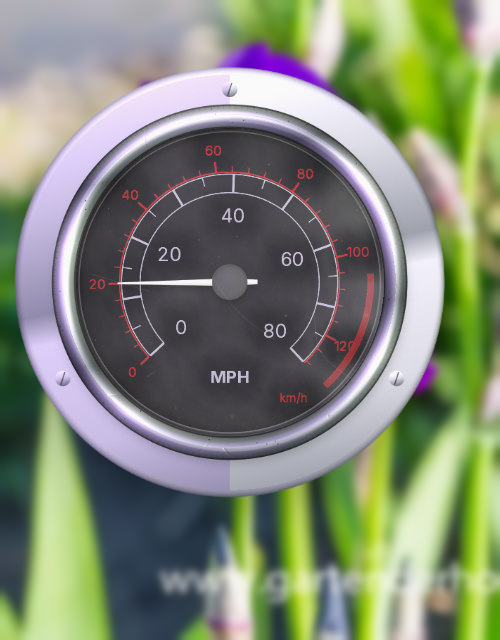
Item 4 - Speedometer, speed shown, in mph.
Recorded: 12.5 mph
